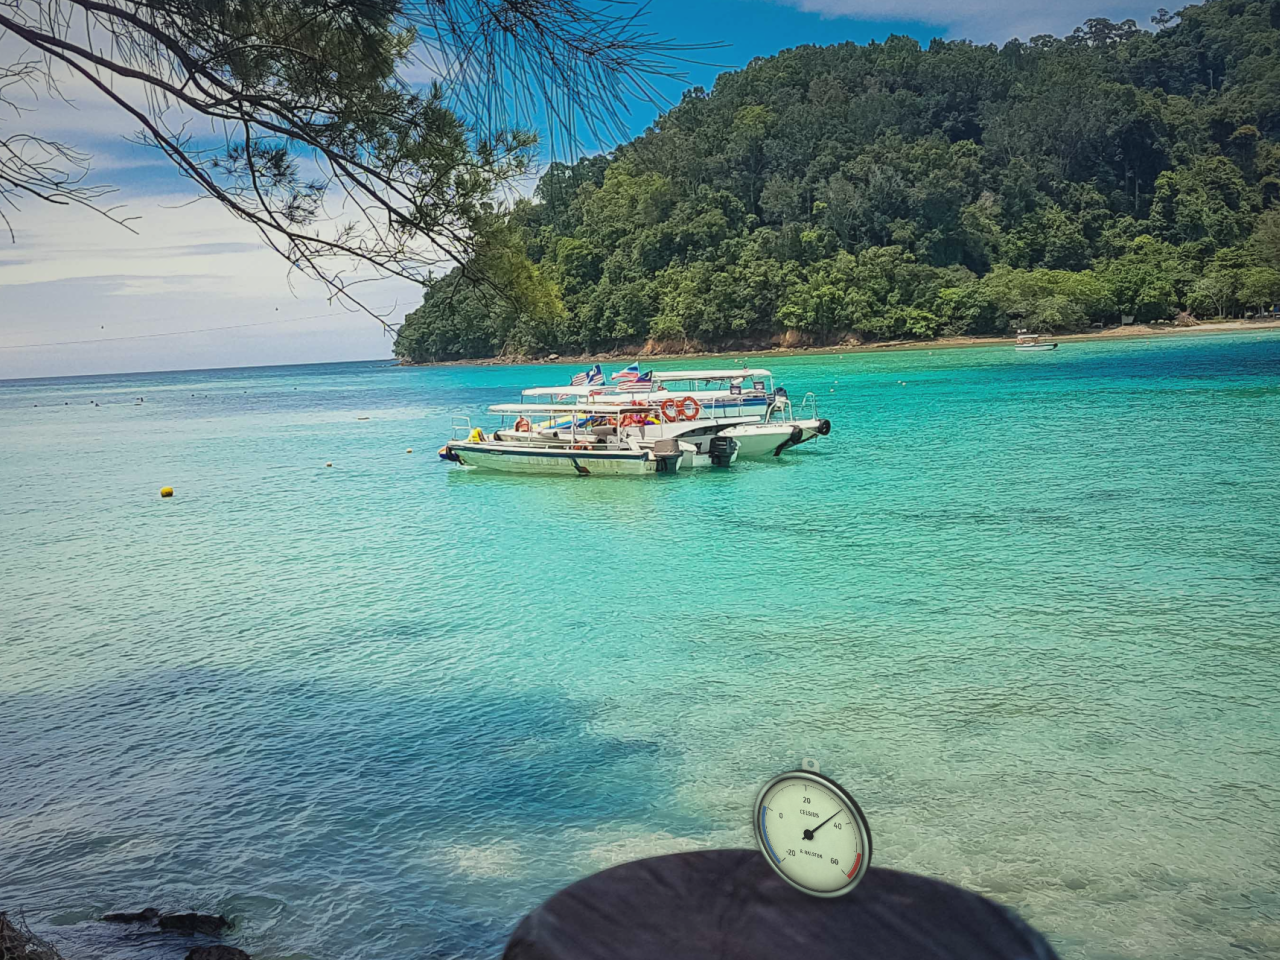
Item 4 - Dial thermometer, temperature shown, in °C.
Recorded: 35 °C
